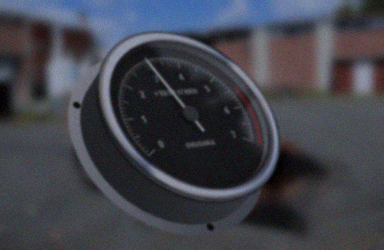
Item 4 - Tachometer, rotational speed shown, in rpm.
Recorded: 3000 rpm
